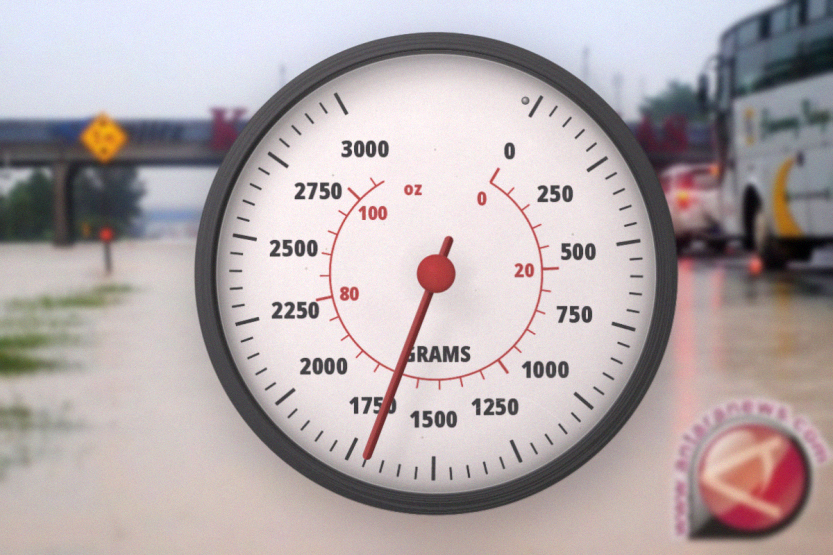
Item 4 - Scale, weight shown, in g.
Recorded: 1700 g
